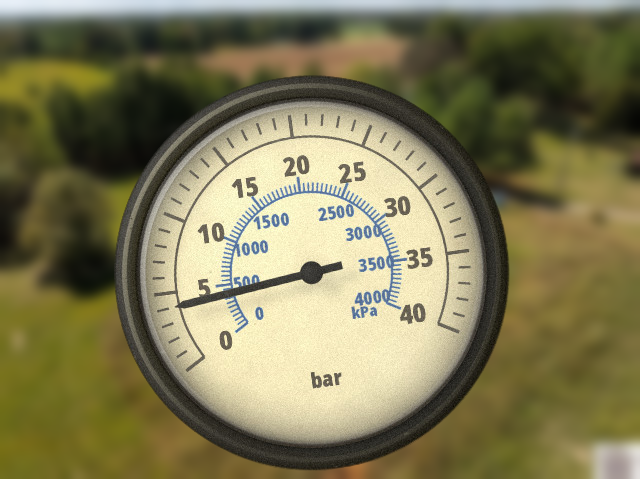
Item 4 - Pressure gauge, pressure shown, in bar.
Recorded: 4 bar
